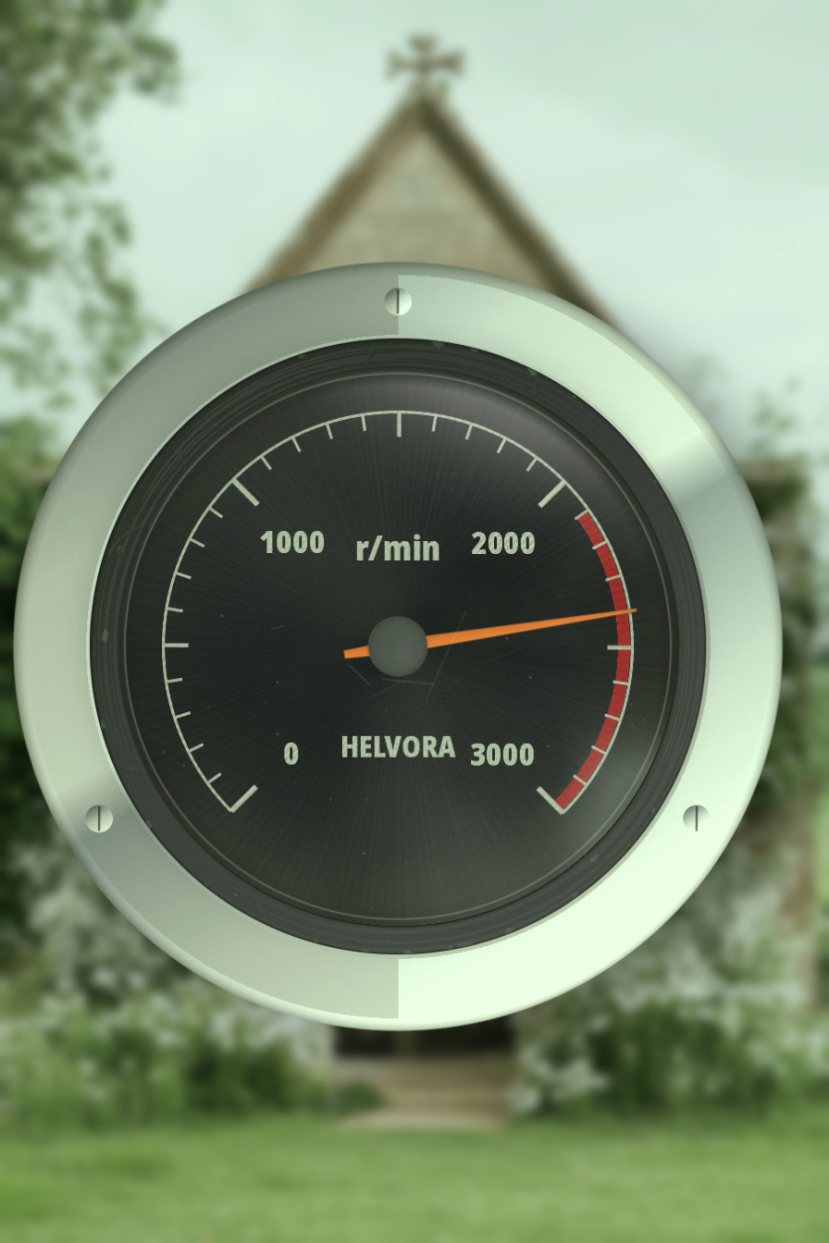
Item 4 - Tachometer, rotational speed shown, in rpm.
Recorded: 2400 rpm
